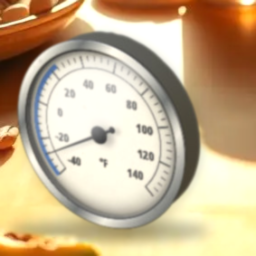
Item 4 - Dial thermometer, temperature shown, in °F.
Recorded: -28 °F
